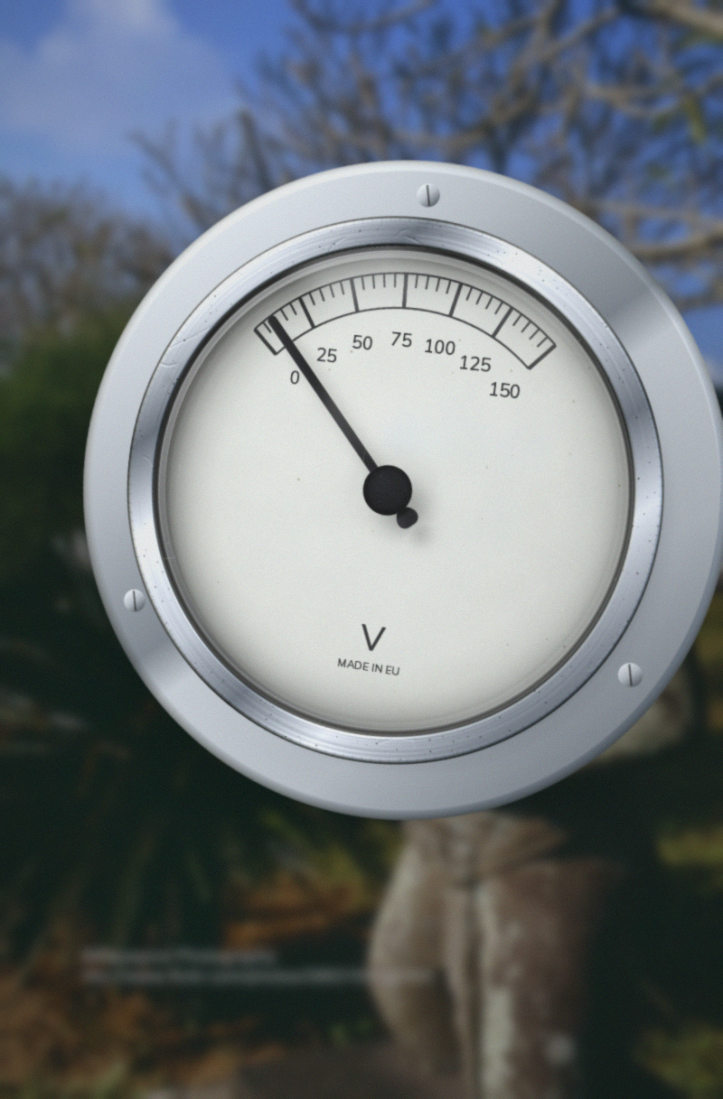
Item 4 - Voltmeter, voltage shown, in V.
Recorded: 10 V
